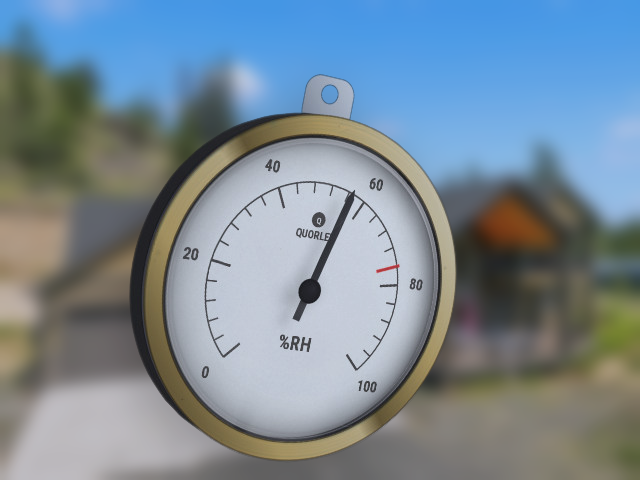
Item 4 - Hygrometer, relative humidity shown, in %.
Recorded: 56 %
